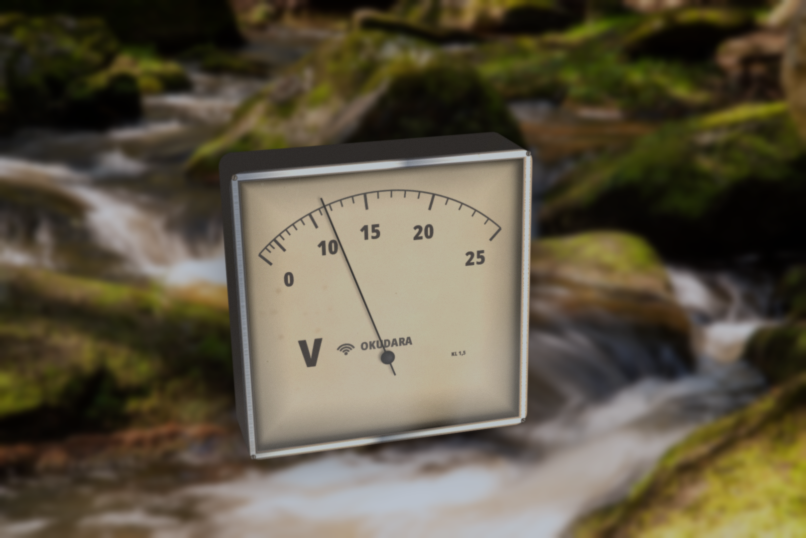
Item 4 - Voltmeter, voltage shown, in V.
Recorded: 11.5 V
